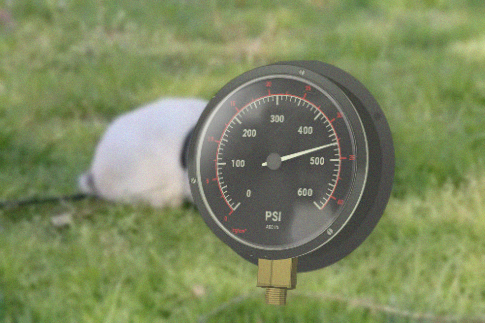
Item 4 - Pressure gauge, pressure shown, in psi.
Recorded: 470 psi
